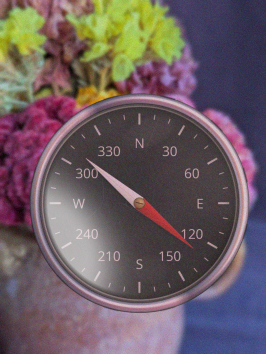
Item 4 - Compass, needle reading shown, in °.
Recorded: 130 °
